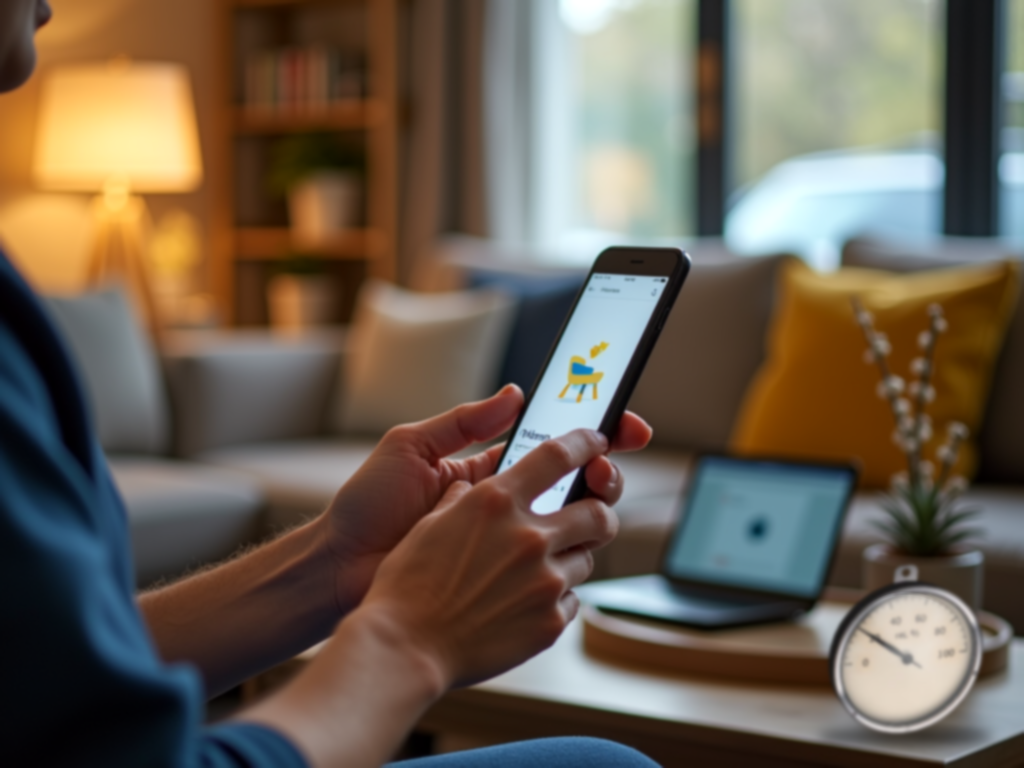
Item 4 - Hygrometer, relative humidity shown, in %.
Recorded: 20 %
